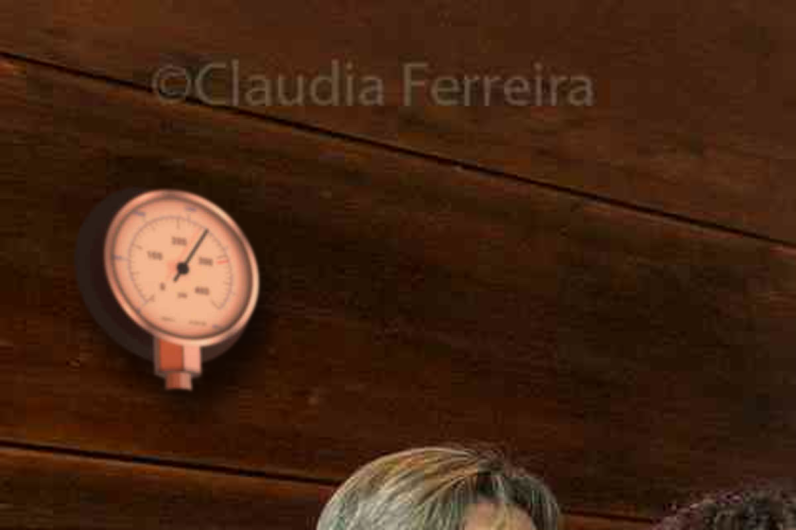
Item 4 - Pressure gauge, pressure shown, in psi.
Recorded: 250 psi
